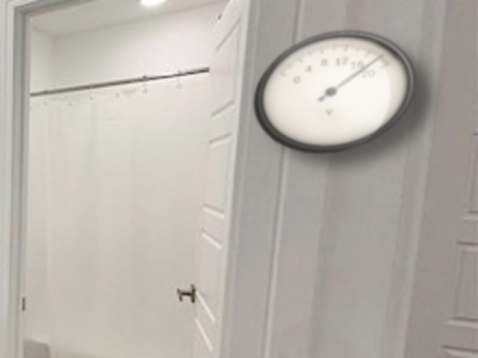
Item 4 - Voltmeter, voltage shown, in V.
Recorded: 18 V
